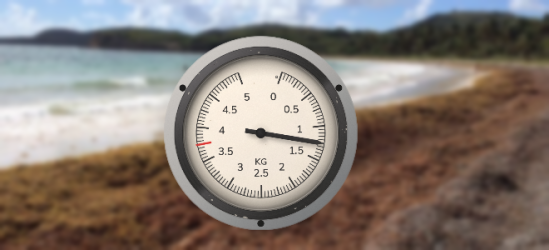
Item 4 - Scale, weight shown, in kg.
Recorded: 1.25 kg
